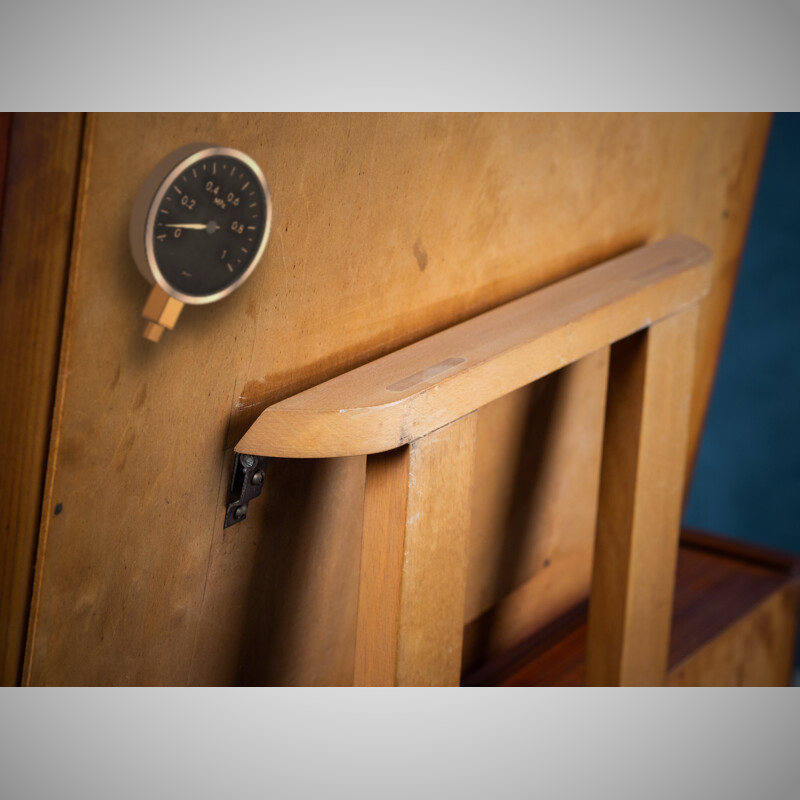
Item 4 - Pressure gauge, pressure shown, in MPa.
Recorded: 0.05 MPa
